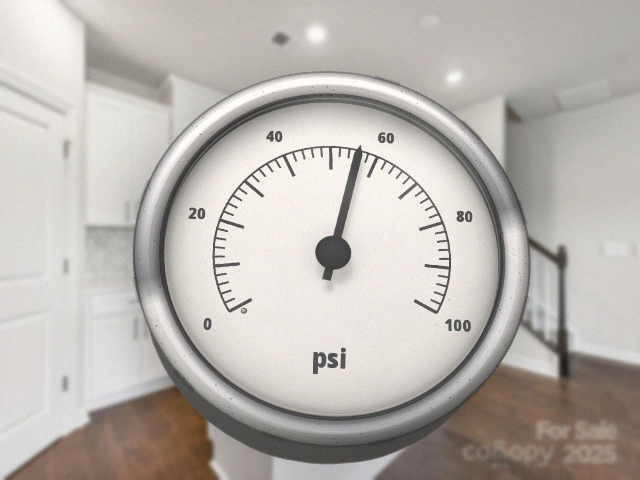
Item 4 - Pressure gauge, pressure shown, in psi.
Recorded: 56 psi
